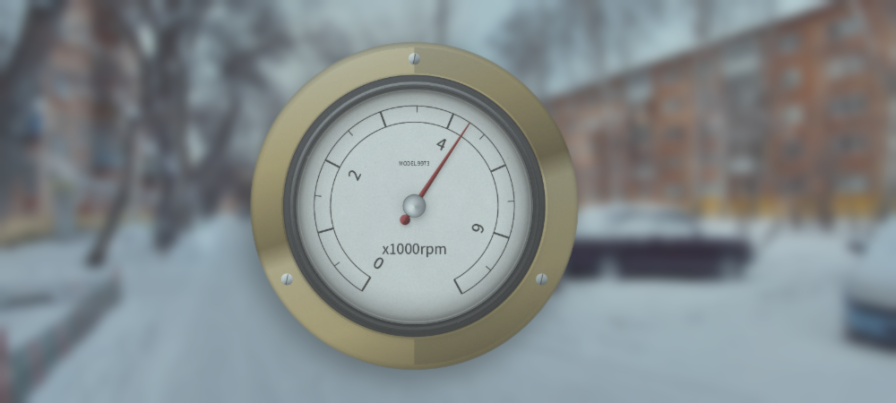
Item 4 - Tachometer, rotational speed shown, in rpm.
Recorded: 4250 rpm
